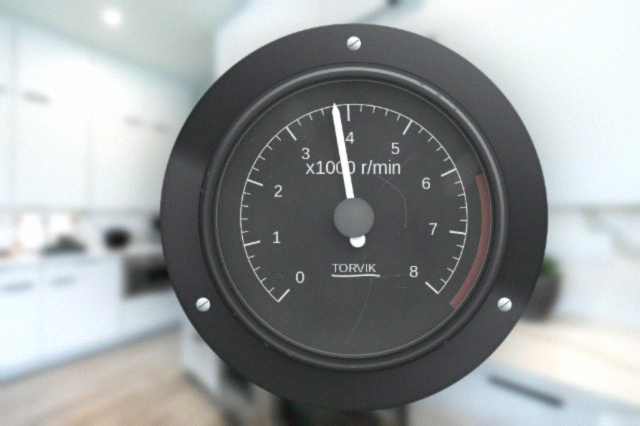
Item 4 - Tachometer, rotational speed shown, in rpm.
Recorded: 3800 rpm
